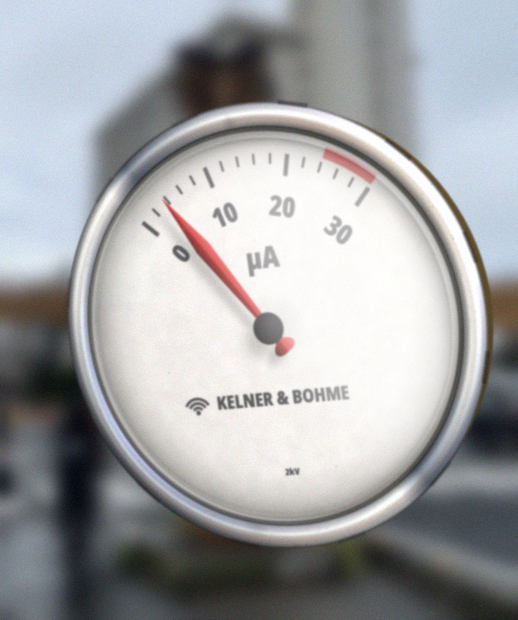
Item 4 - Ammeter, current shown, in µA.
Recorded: 4 µA
